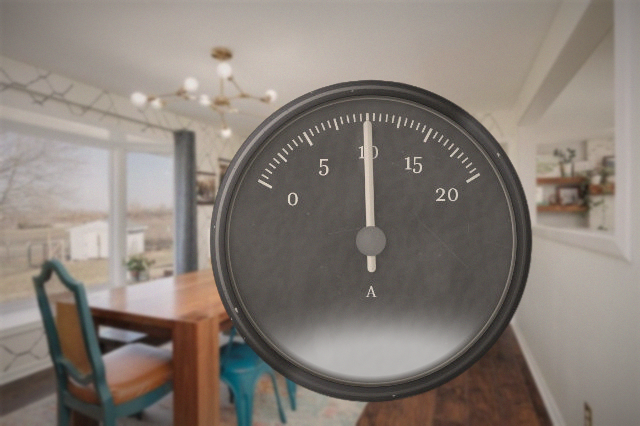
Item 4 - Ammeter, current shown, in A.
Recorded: 10 A
